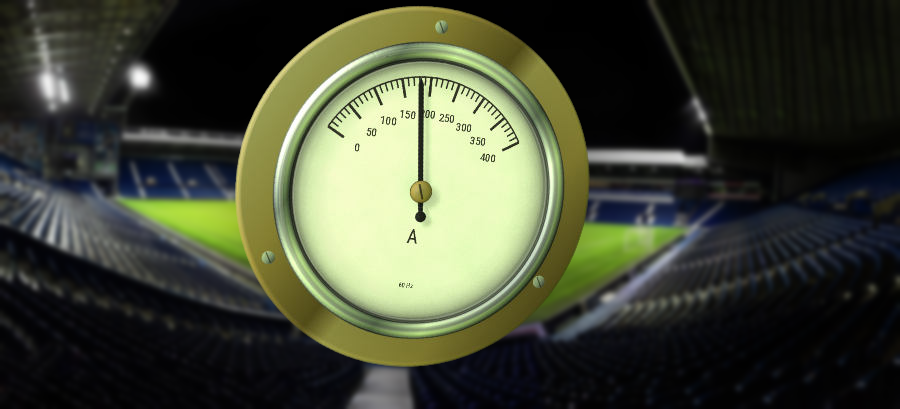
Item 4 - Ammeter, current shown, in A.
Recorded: 180 A
